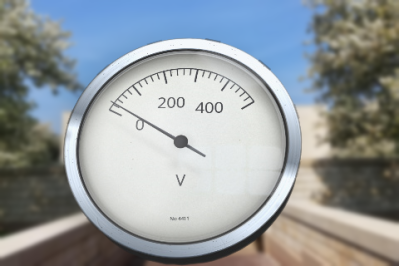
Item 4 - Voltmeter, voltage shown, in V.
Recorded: 20 V
